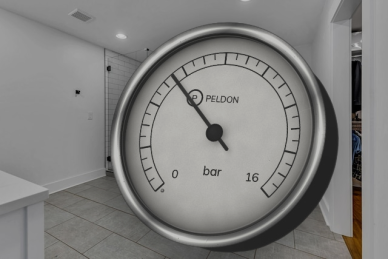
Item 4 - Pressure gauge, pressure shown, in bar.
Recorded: 5.5 bar
